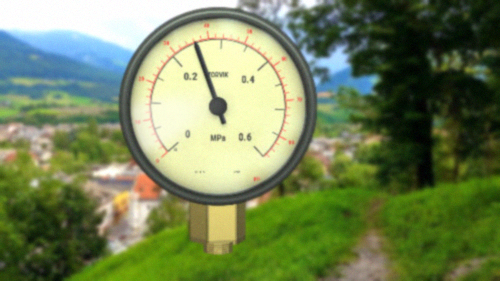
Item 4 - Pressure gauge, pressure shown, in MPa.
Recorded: 0.25 MPa
